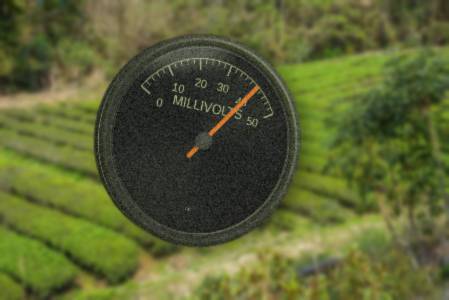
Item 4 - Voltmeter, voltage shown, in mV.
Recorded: 40 mV
